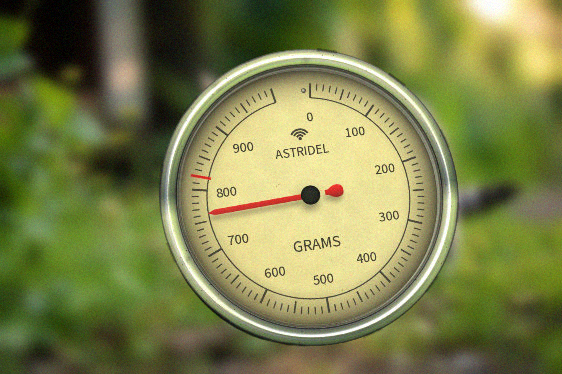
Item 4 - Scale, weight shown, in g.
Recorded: 760 g
